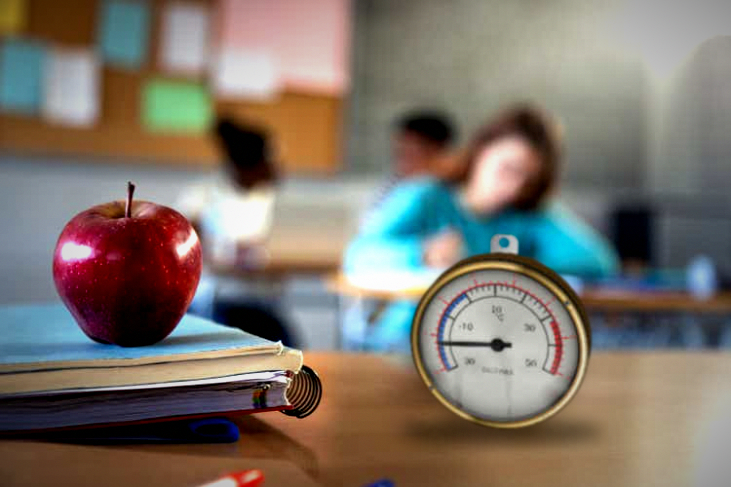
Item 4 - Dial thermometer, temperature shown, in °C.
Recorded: -20 °C
